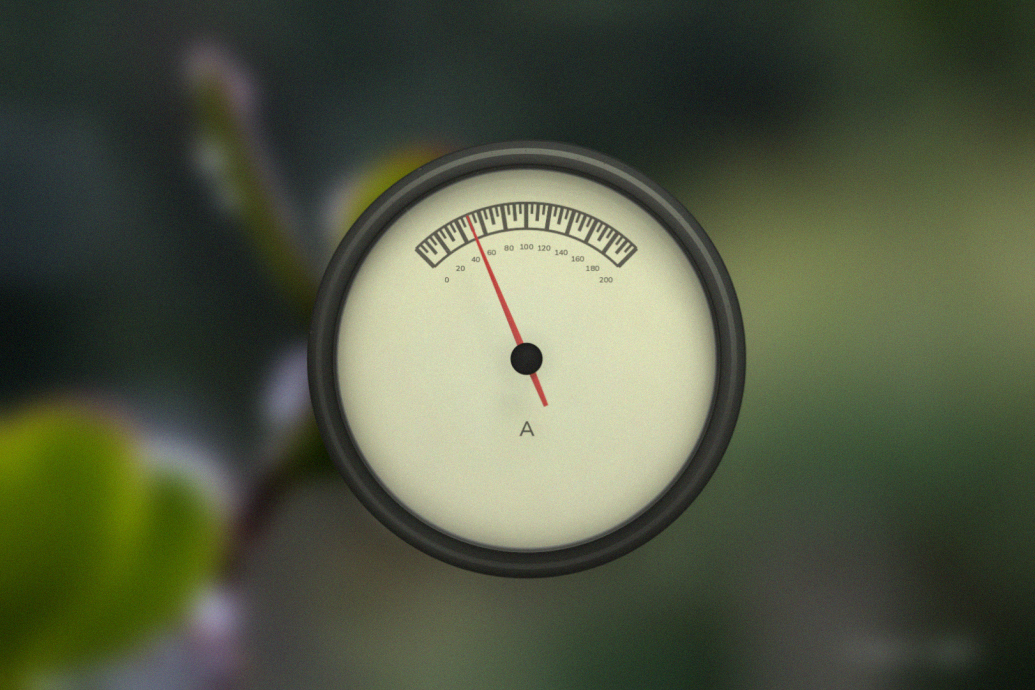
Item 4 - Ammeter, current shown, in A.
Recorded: 50 A
